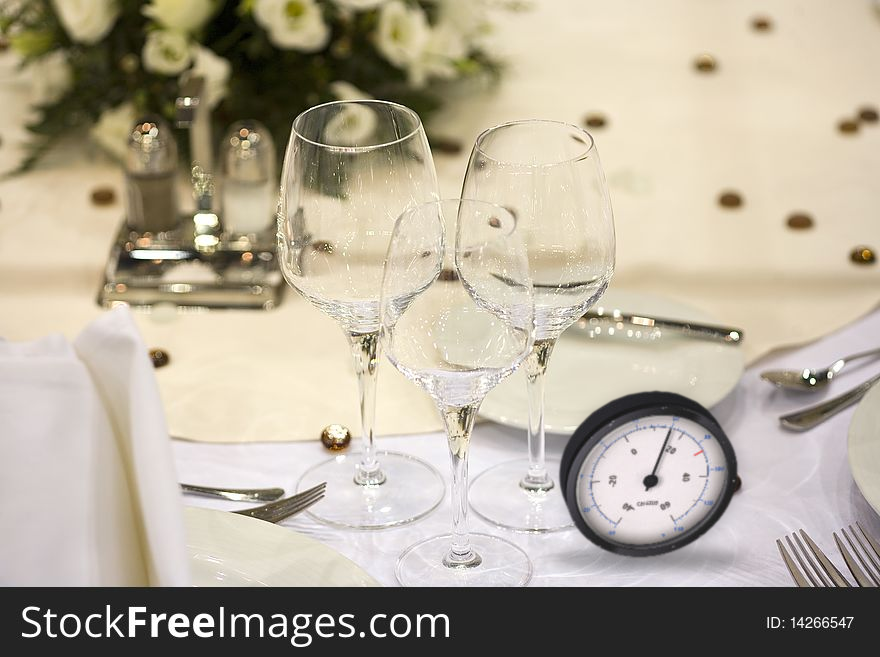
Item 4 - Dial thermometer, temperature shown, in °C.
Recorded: 15 °C
